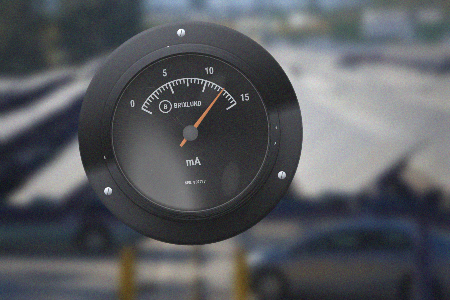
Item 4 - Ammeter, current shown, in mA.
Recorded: 12.5 mA
